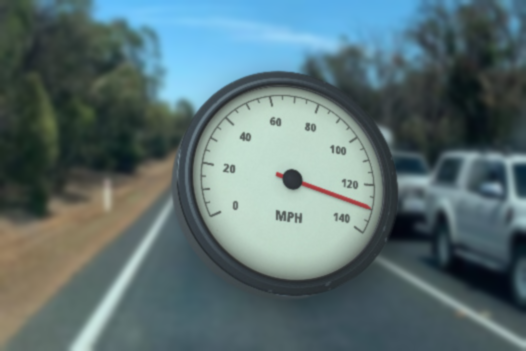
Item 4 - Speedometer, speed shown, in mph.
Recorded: 130 mph
